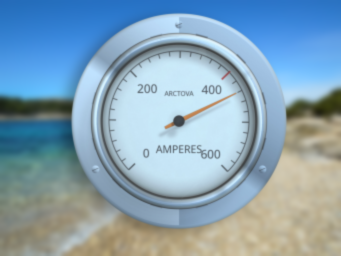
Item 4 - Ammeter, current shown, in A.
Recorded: 440 A
